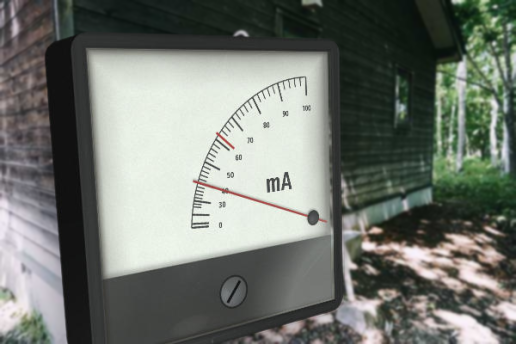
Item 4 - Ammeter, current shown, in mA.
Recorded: 40 mA
